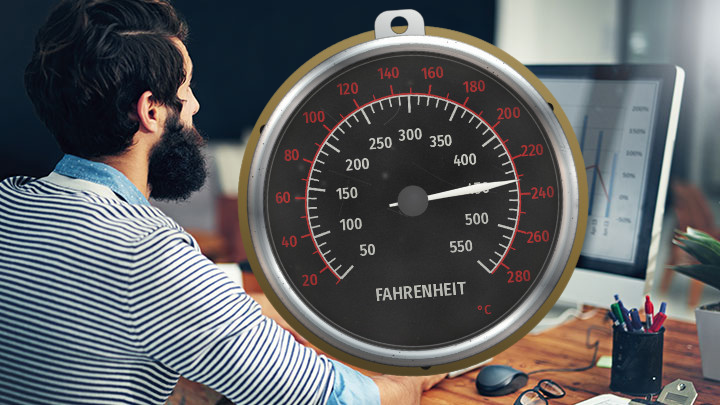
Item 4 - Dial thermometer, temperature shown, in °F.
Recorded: 450 °F
